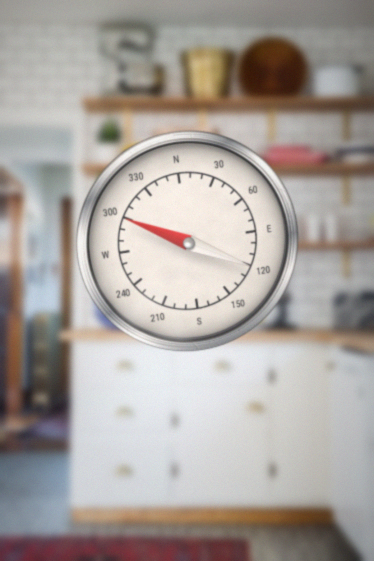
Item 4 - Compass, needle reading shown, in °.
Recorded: 300 °
